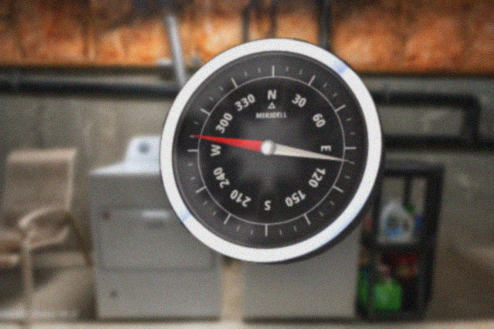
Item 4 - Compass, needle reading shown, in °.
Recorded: 280 °
